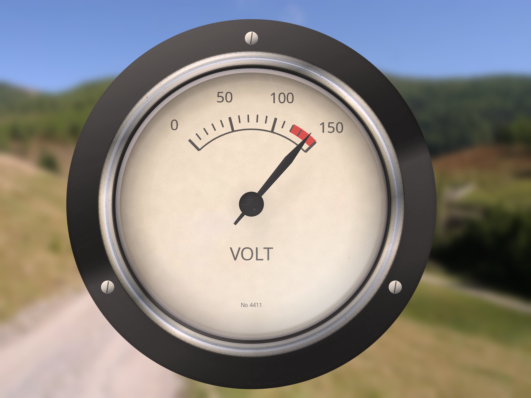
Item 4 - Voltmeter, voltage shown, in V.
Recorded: 140 V
